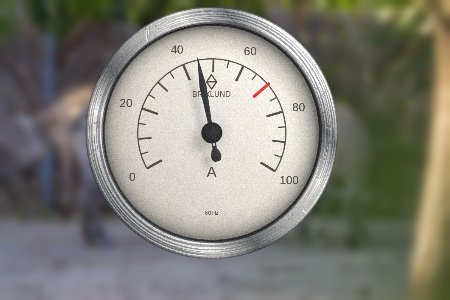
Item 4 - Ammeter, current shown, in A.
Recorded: 45 A
